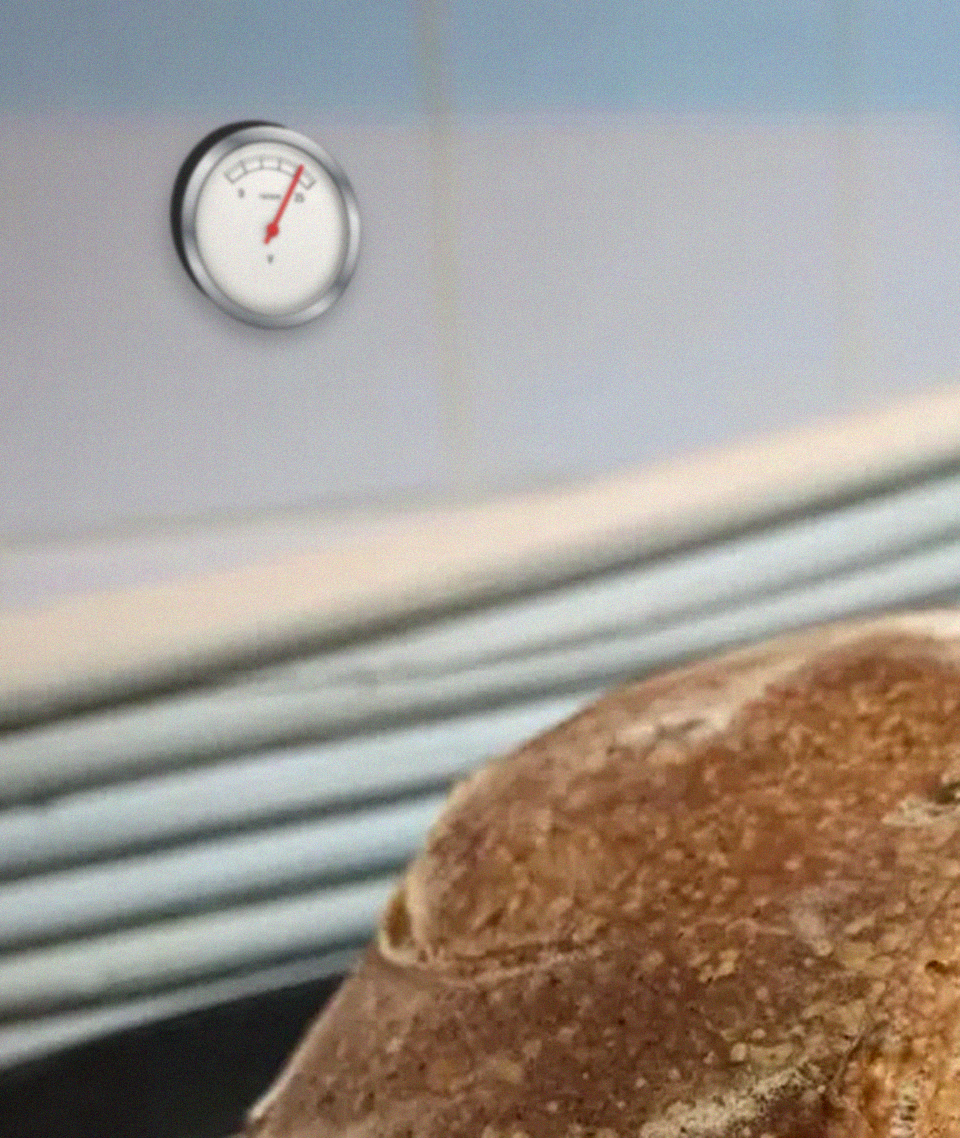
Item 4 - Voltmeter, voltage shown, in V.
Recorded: 20 V
